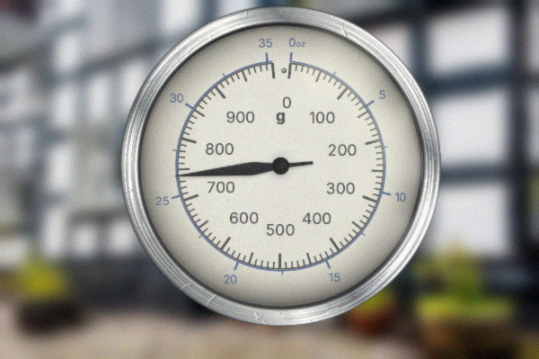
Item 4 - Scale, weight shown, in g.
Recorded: 740 g
